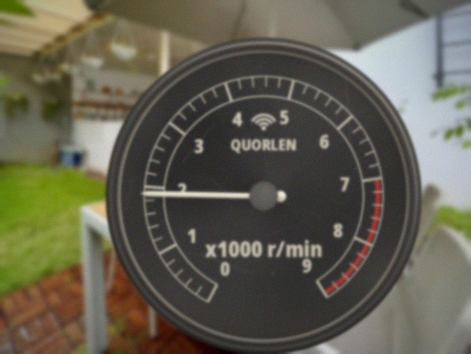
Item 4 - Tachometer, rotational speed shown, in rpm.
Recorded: 1900 rpm
